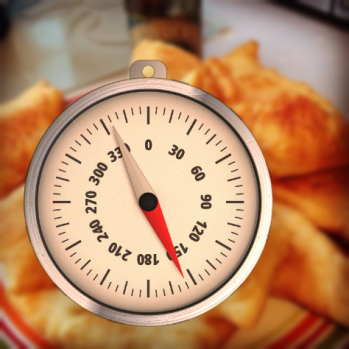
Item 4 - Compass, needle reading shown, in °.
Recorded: 155 °
